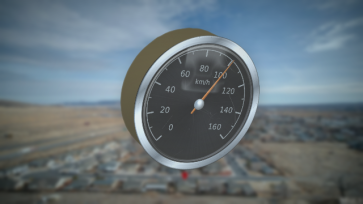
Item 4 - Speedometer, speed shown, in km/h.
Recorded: 100 km/h
